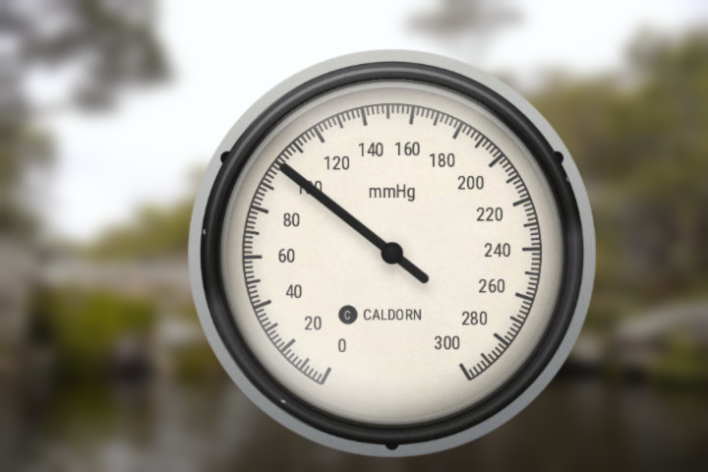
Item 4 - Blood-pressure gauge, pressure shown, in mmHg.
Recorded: 100 mmHg
